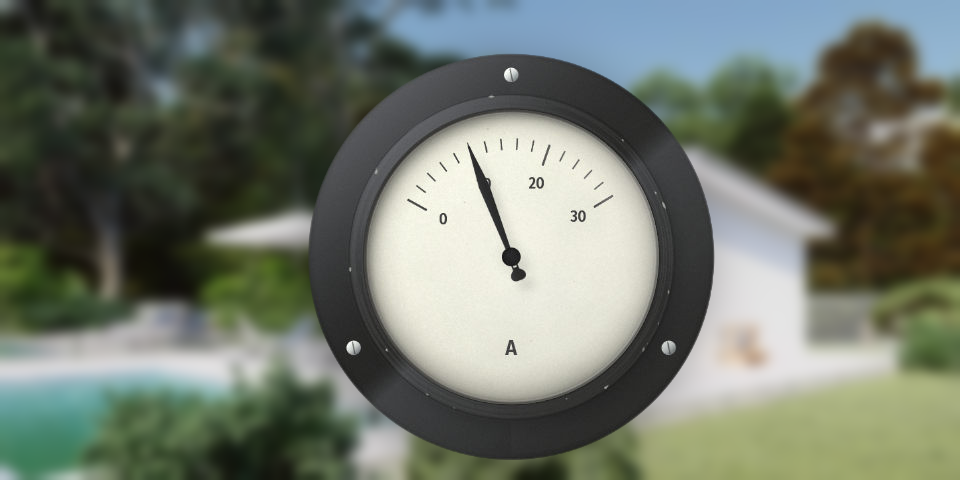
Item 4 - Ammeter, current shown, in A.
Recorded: 10 A
